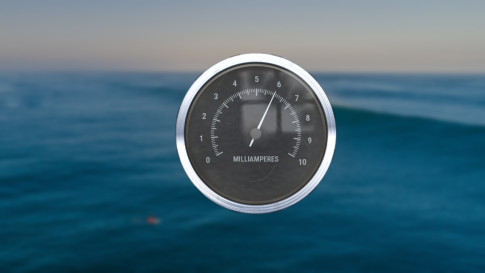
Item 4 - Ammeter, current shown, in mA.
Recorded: 6 mA
